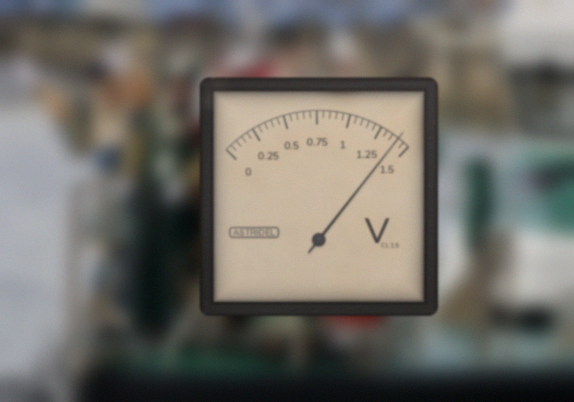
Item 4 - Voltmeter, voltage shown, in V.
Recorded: 1.4 V
